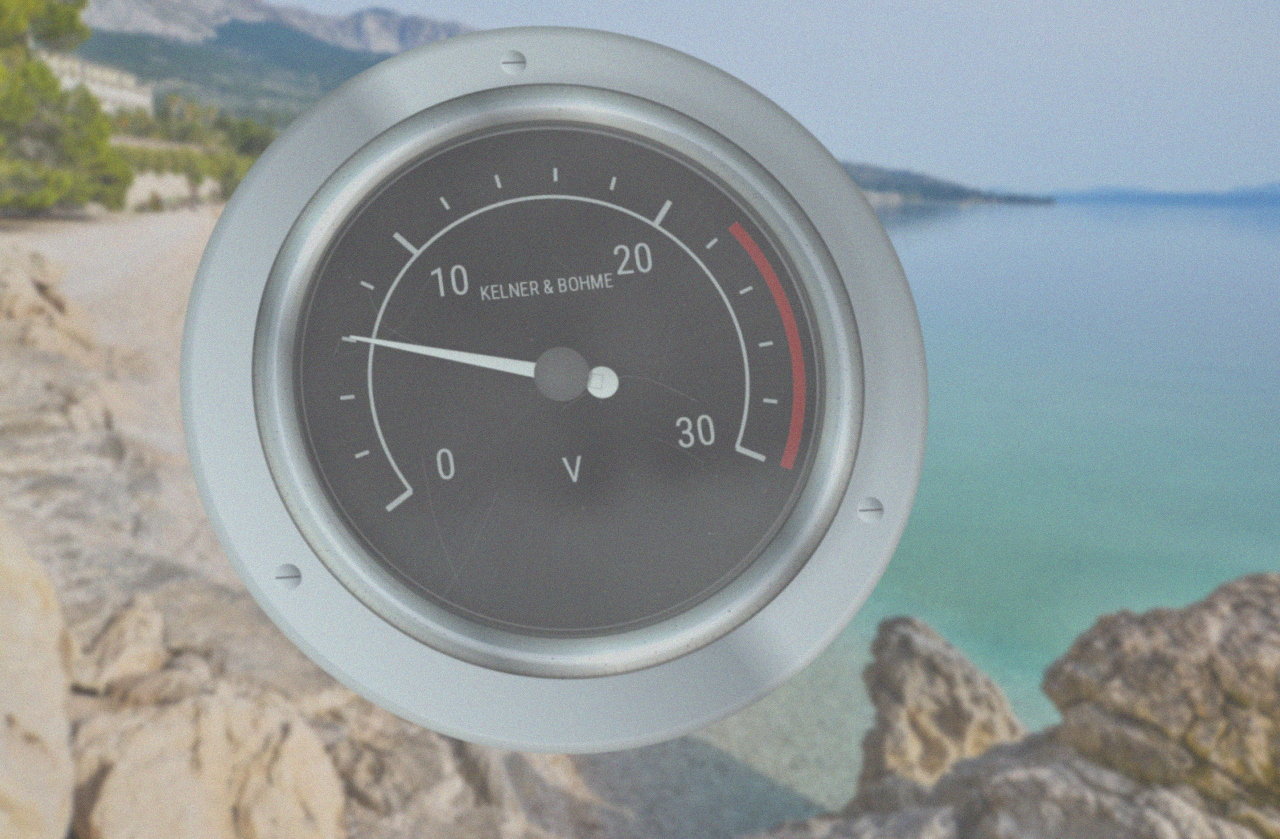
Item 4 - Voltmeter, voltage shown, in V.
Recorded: 6 V
